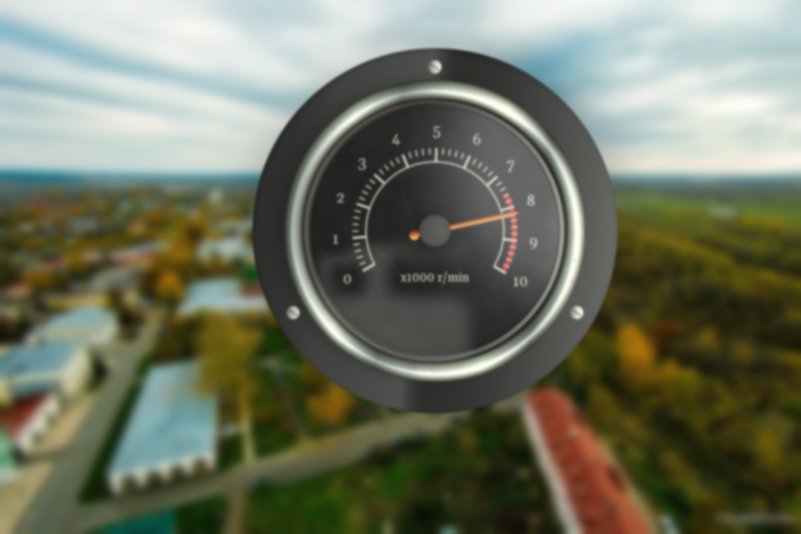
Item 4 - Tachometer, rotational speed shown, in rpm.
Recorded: 8200 rpm
